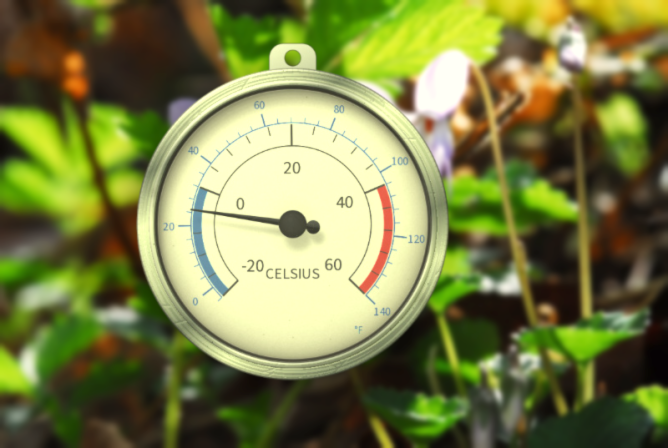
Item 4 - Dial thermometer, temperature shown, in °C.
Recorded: -4 °C
